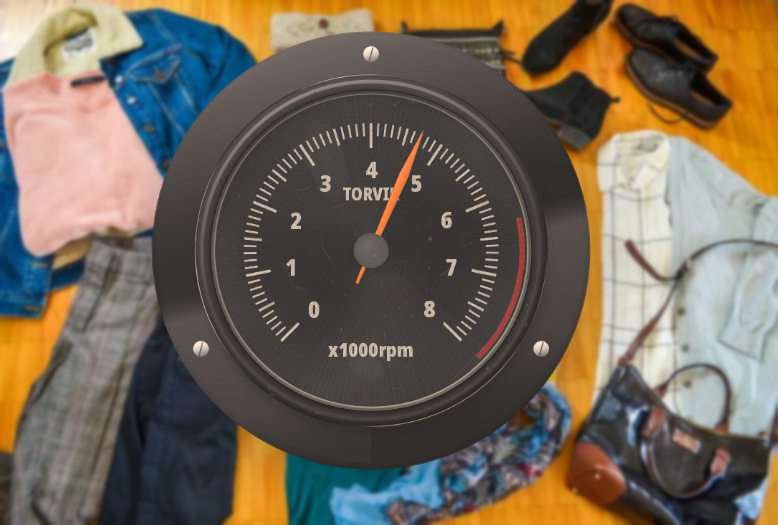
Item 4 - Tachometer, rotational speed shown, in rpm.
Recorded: 4700 rpm
